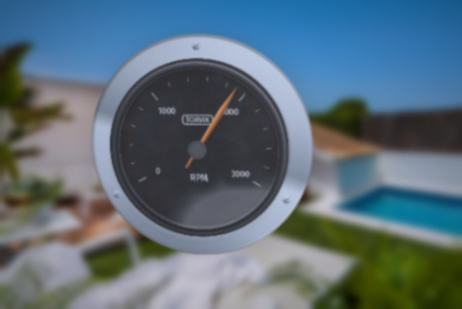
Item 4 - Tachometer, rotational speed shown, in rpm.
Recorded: 1900 rpm
